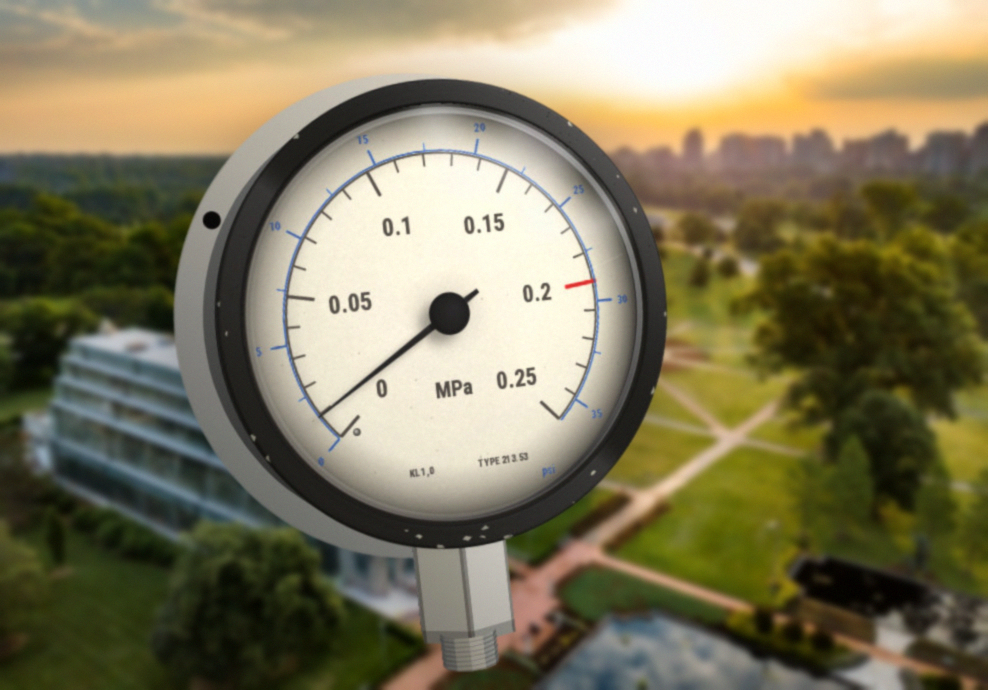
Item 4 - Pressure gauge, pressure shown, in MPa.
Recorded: 0.01 MPa
